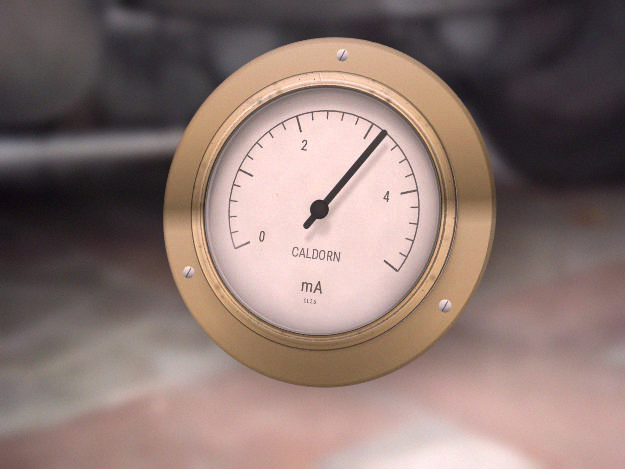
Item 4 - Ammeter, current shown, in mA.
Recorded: 3.2 mA
